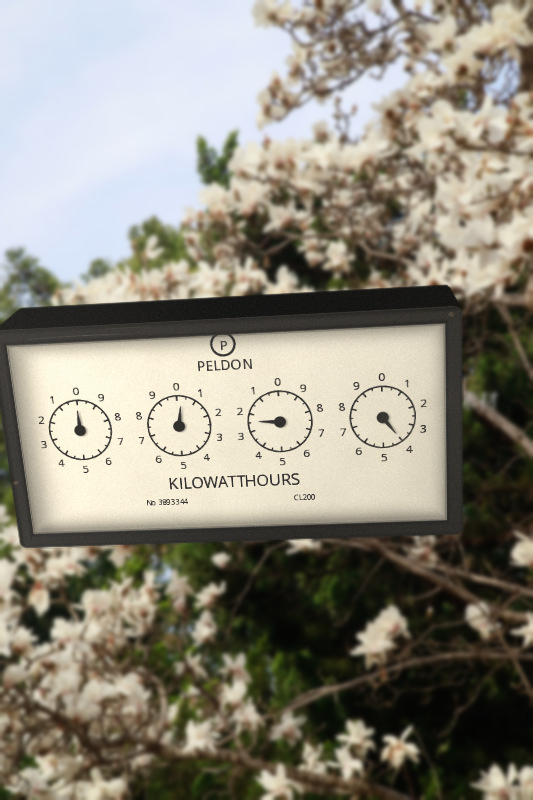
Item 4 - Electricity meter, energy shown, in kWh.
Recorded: 24 kWh
